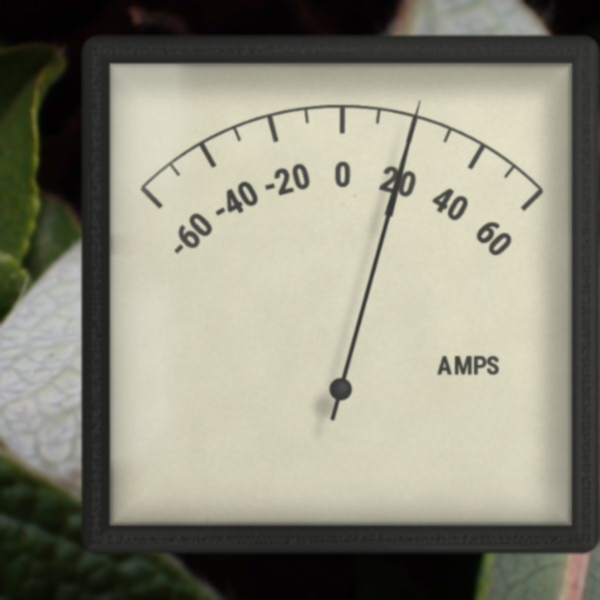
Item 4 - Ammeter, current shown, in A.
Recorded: 20 A
